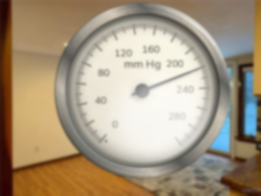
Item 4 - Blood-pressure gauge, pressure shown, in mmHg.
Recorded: 220 mmHg
